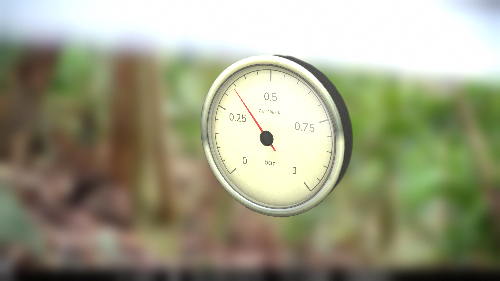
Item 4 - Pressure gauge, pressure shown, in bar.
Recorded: 0.35 bar
